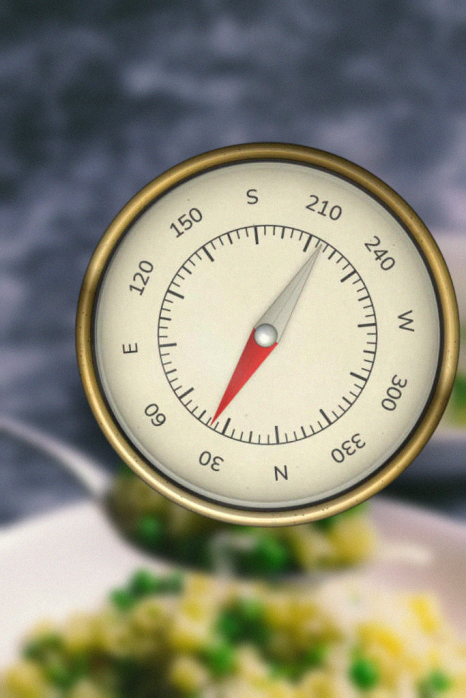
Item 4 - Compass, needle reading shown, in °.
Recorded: 37.5 °
